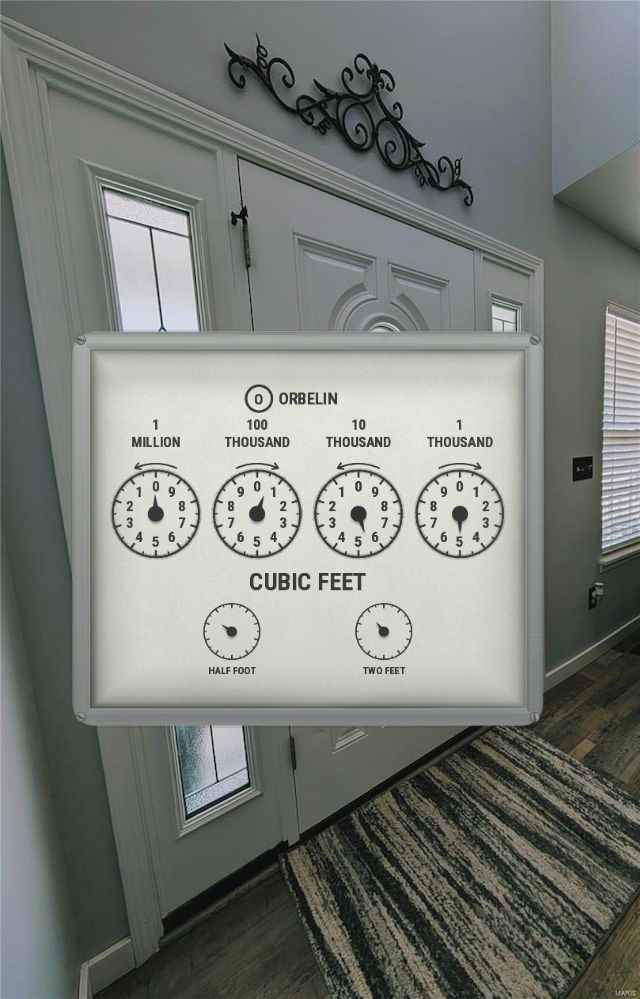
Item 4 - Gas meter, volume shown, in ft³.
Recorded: 5500 ft³
